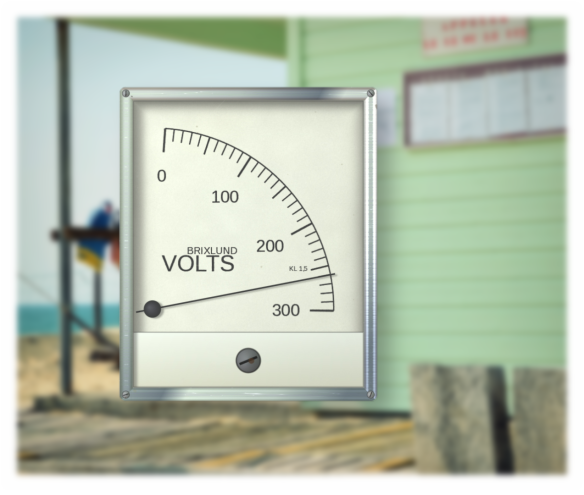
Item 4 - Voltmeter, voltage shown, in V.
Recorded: 260 V
